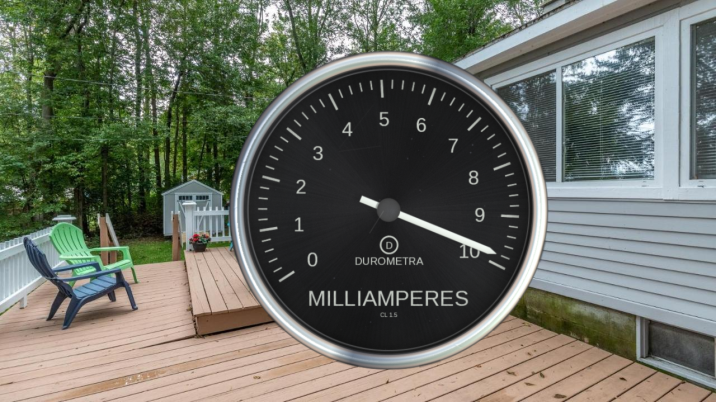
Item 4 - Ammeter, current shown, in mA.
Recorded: 9.8 mA
